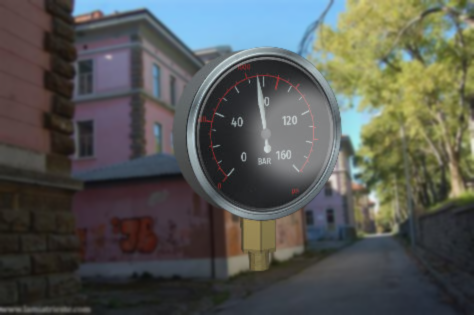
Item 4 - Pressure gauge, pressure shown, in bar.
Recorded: 75 bar
